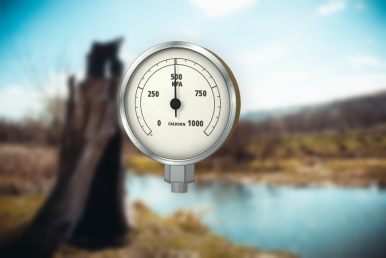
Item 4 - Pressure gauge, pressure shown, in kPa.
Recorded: 500 kPa
